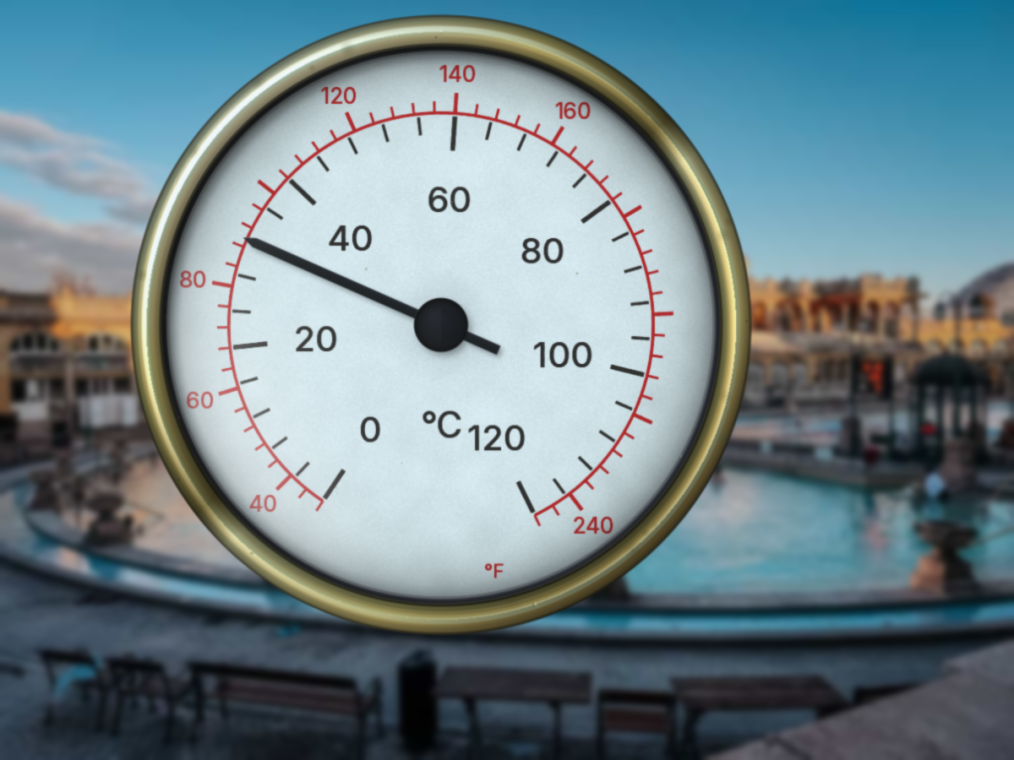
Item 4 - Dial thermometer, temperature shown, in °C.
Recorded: 32 °C
